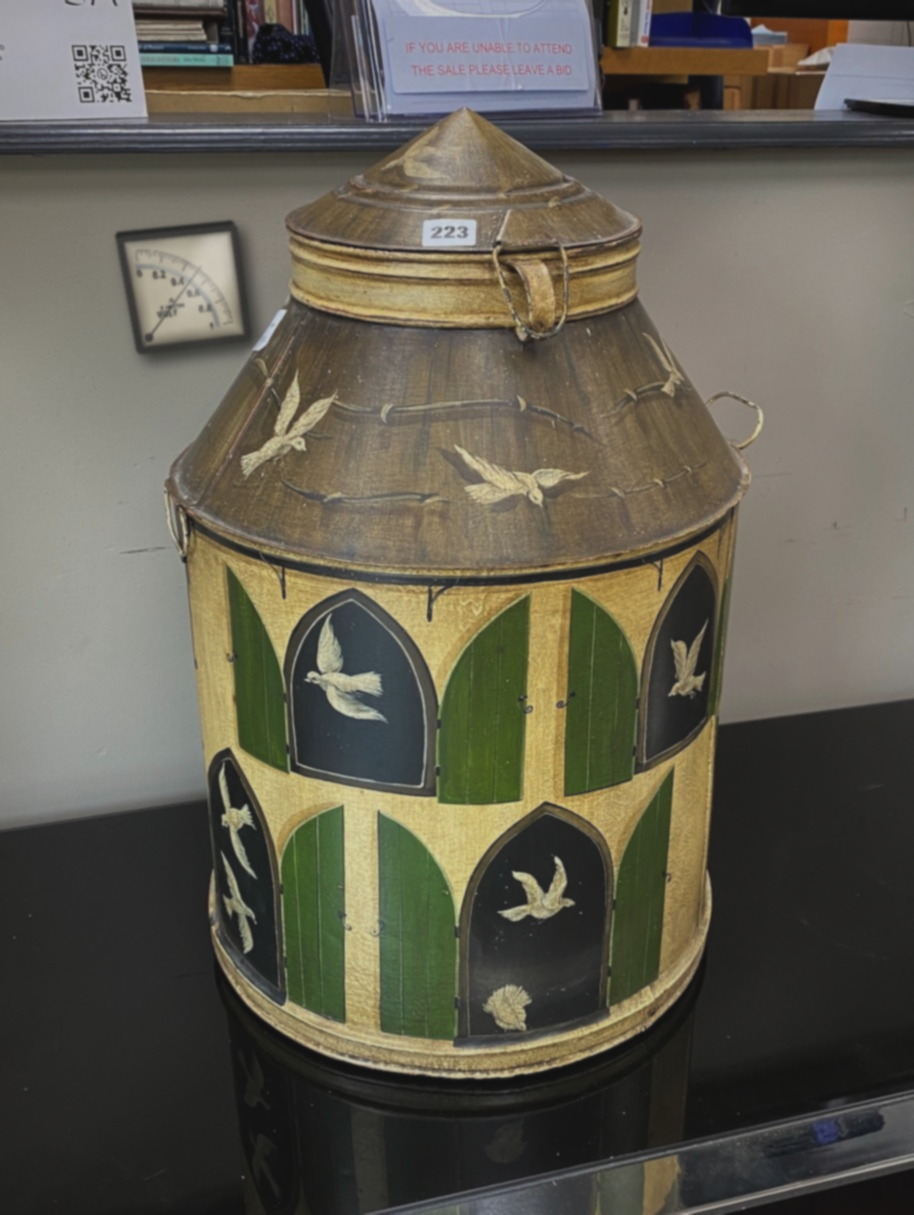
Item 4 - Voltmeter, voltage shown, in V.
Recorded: 0.5 V
